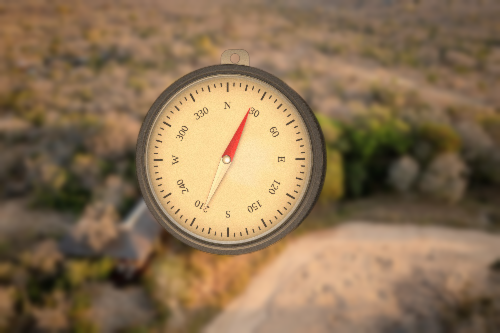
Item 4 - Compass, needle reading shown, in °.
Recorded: 25 °
